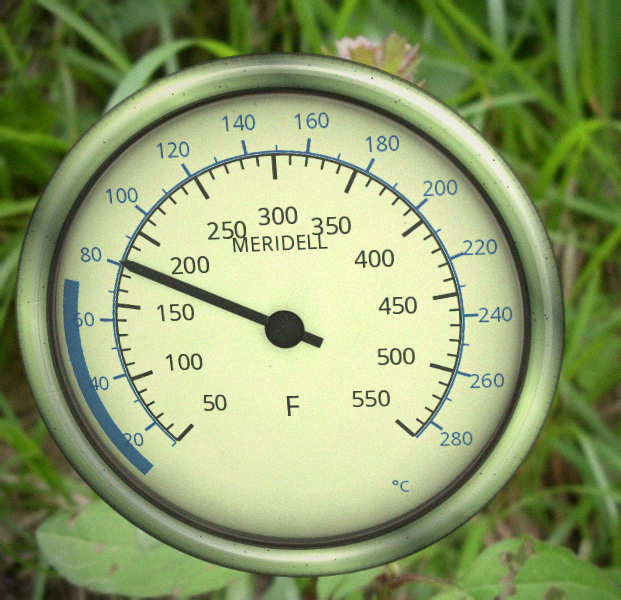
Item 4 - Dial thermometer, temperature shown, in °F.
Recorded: 180 °F
